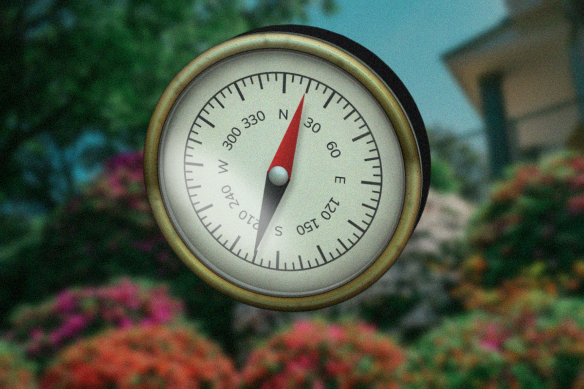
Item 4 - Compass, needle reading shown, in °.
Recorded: 15 °
